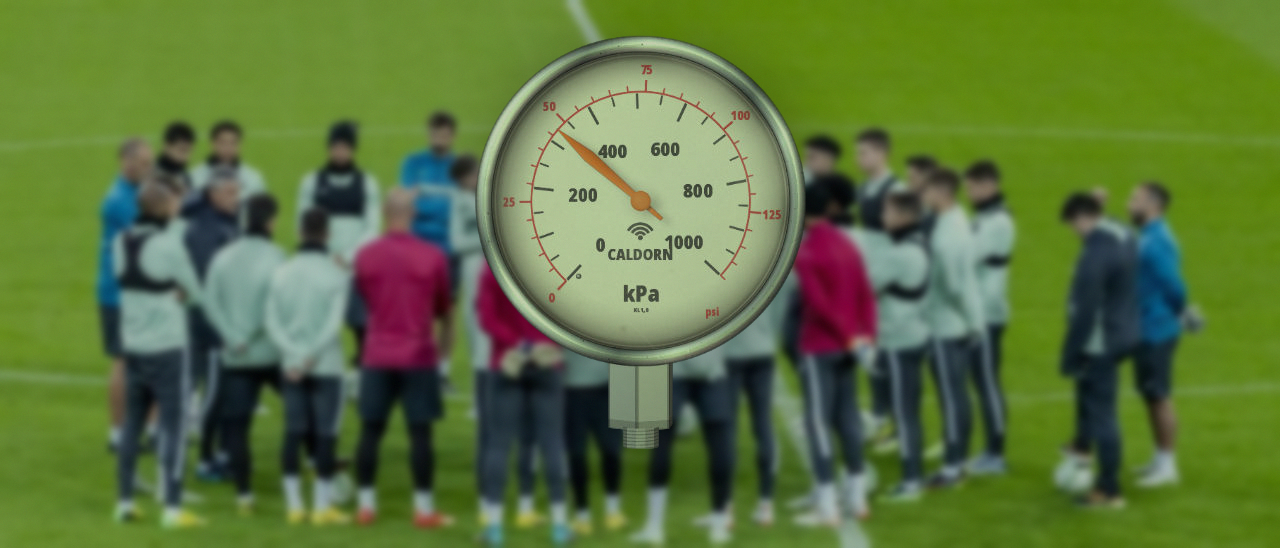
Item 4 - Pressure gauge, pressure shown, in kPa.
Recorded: 325 kPa
